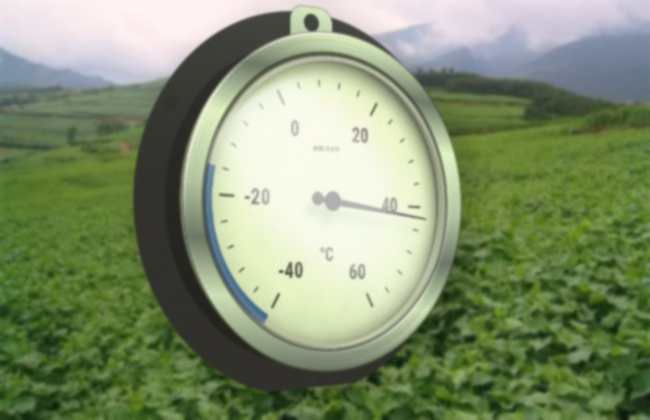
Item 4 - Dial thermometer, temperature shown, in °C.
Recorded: 42 °C
